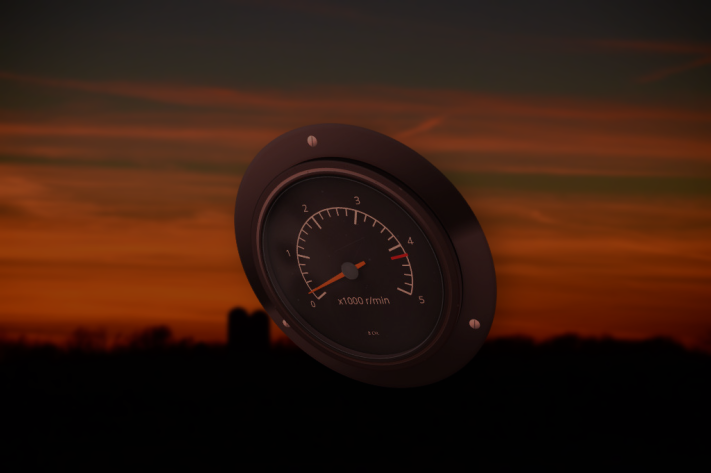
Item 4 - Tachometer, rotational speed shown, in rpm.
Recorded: 200 rpm
